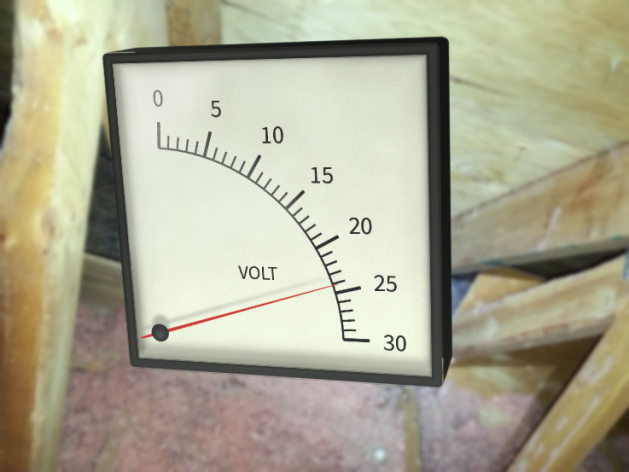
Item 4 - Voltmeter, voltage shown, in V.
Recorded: 24 V
